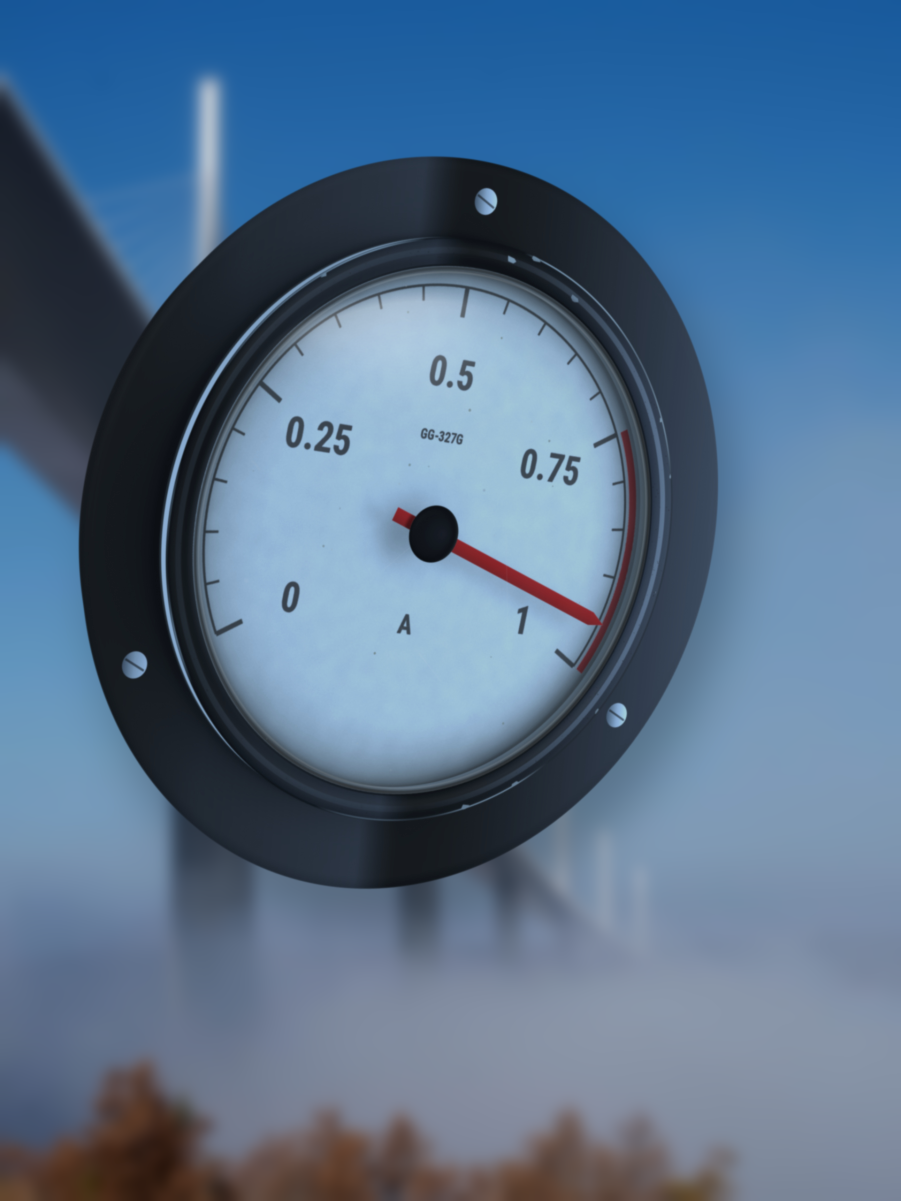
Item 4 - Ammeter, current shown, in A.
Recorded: 0.95 A
